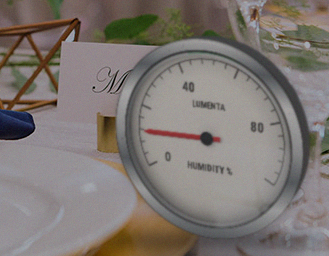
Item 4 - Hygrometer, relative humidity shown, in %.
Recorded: 12 %
